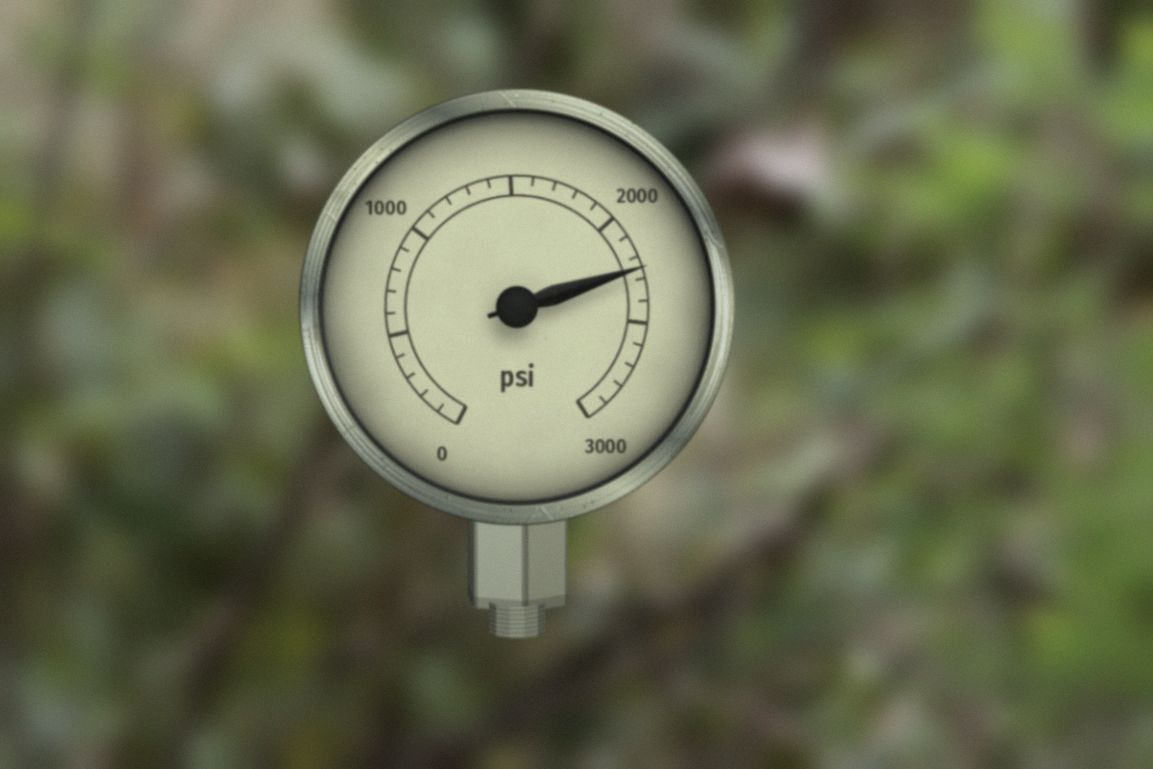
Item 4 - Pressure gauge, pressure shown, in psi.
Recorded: 2250 psi
